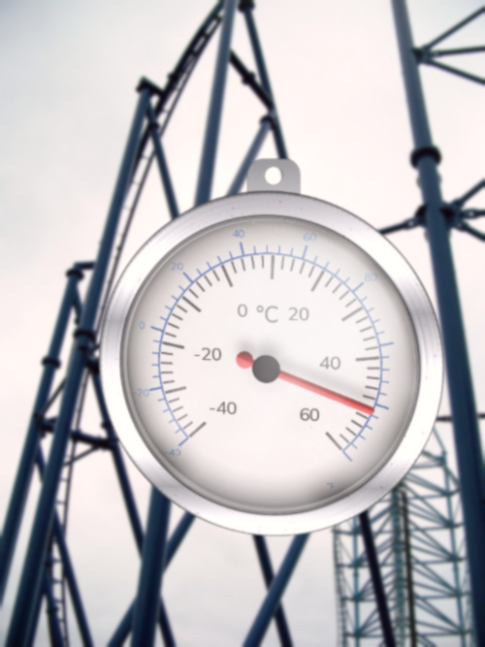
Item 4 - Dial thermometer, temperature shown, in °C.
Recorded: 50 °C
